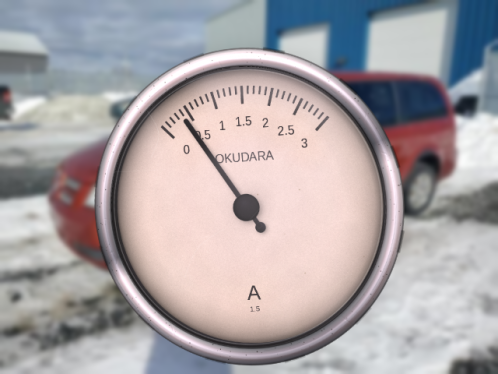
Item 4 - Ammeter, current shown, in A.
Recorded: 0.4 A
